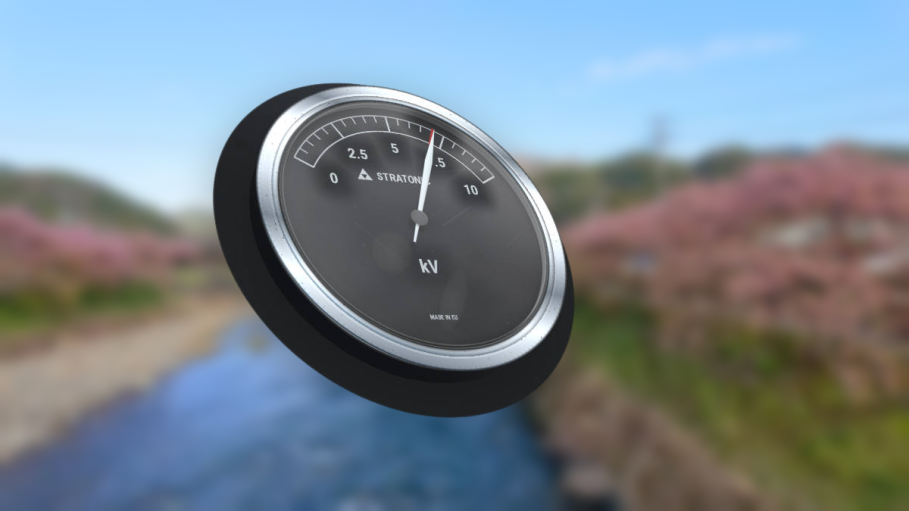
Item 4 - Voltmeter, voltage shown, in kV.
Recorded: 7 kV
